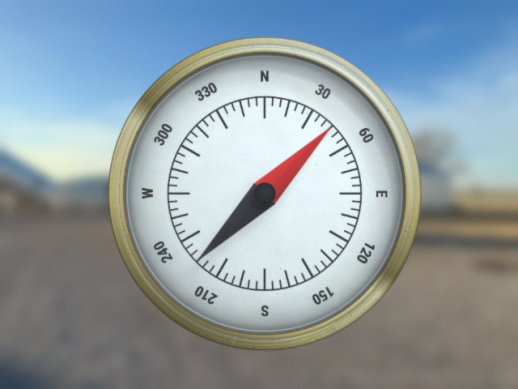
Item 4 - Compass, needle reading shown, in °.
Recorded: 45 °
